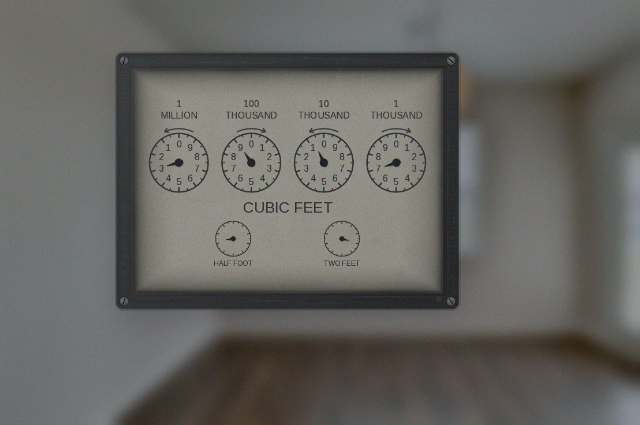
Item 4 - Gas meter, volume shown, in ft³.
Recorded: 290700 ft³
